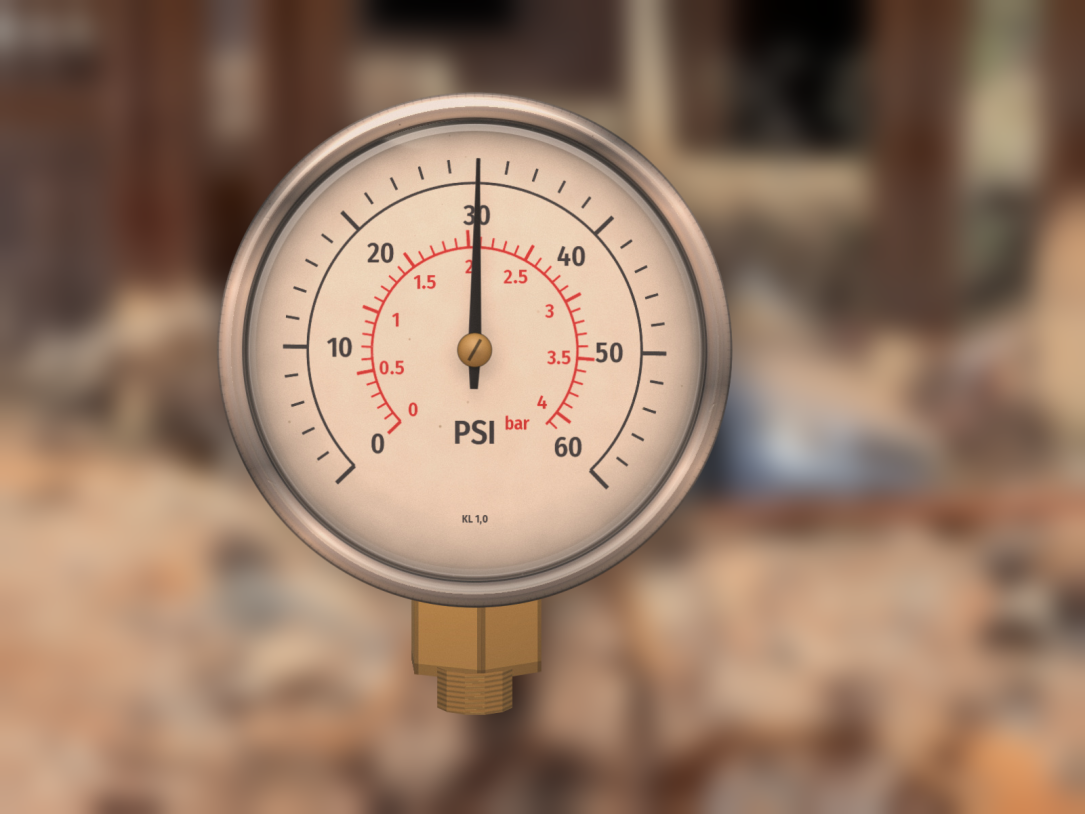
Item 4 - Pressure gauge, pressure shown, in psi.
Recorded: 30 psi
